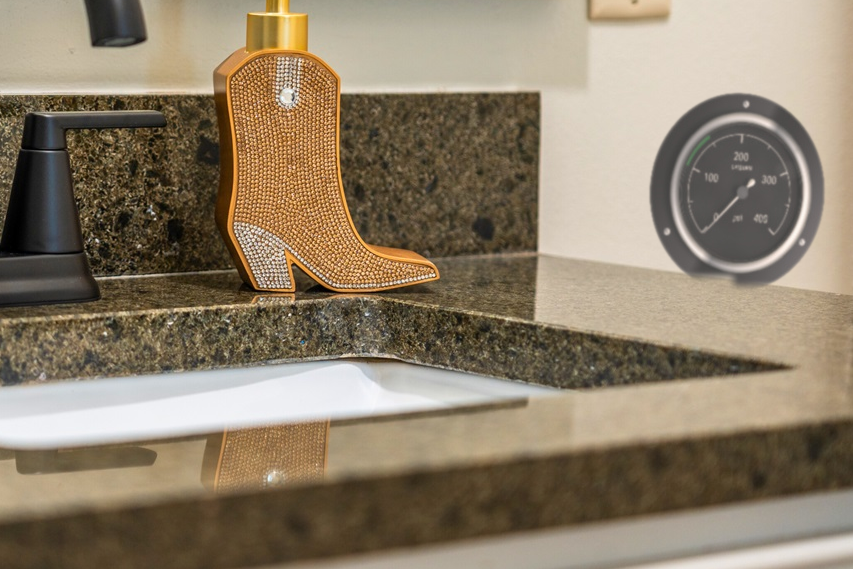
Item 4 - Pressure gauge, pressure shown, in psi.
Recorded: 0 psi
